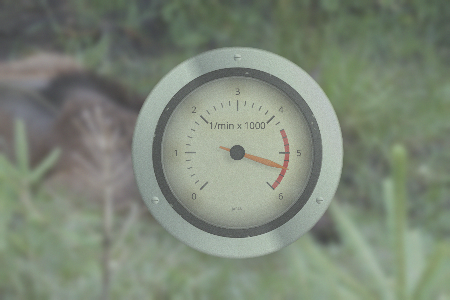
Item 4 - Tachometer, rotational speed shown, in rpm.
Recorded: 5400 rpm
